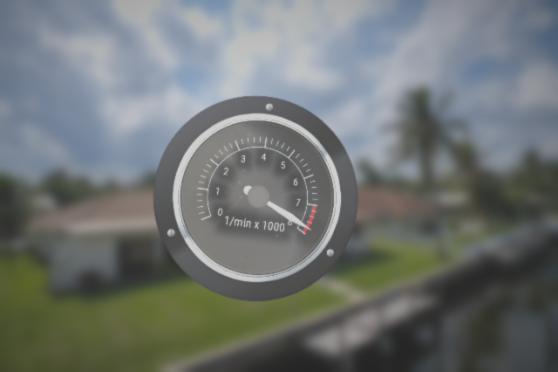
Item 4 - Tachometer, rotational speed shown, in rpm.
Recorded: 7800 rpm
